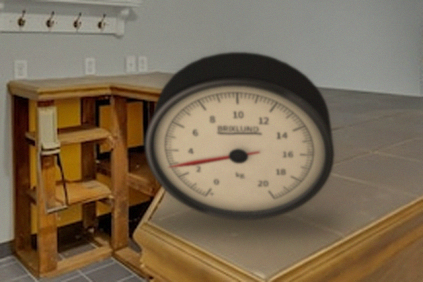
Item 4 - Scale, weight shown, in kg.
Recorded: 3 kg
